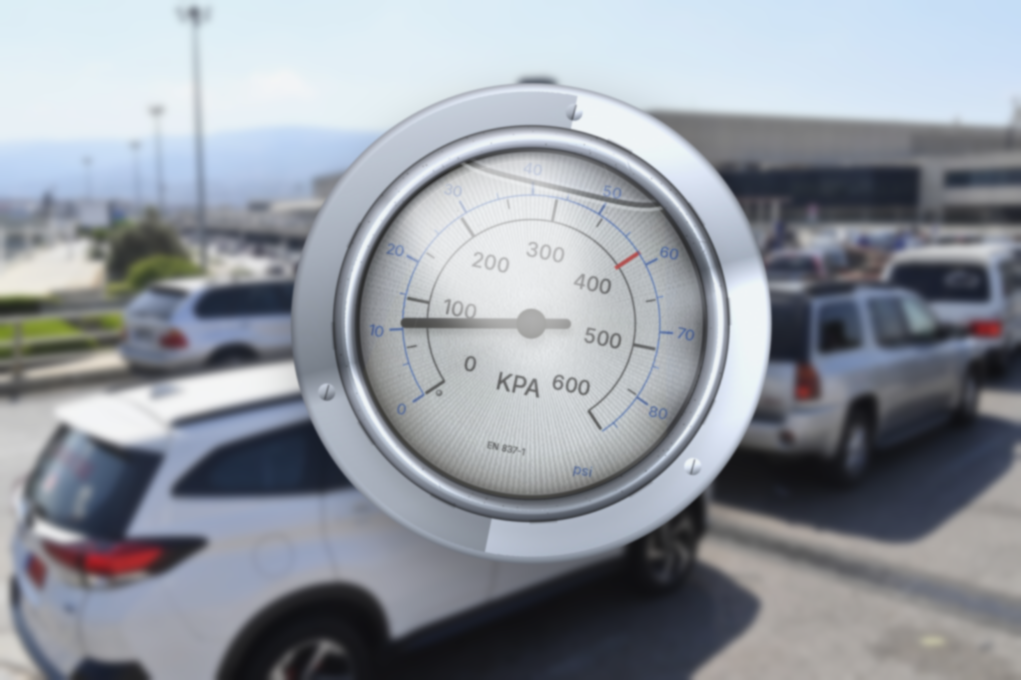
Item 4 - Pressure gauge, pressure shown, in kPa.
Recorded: 75 kPa
